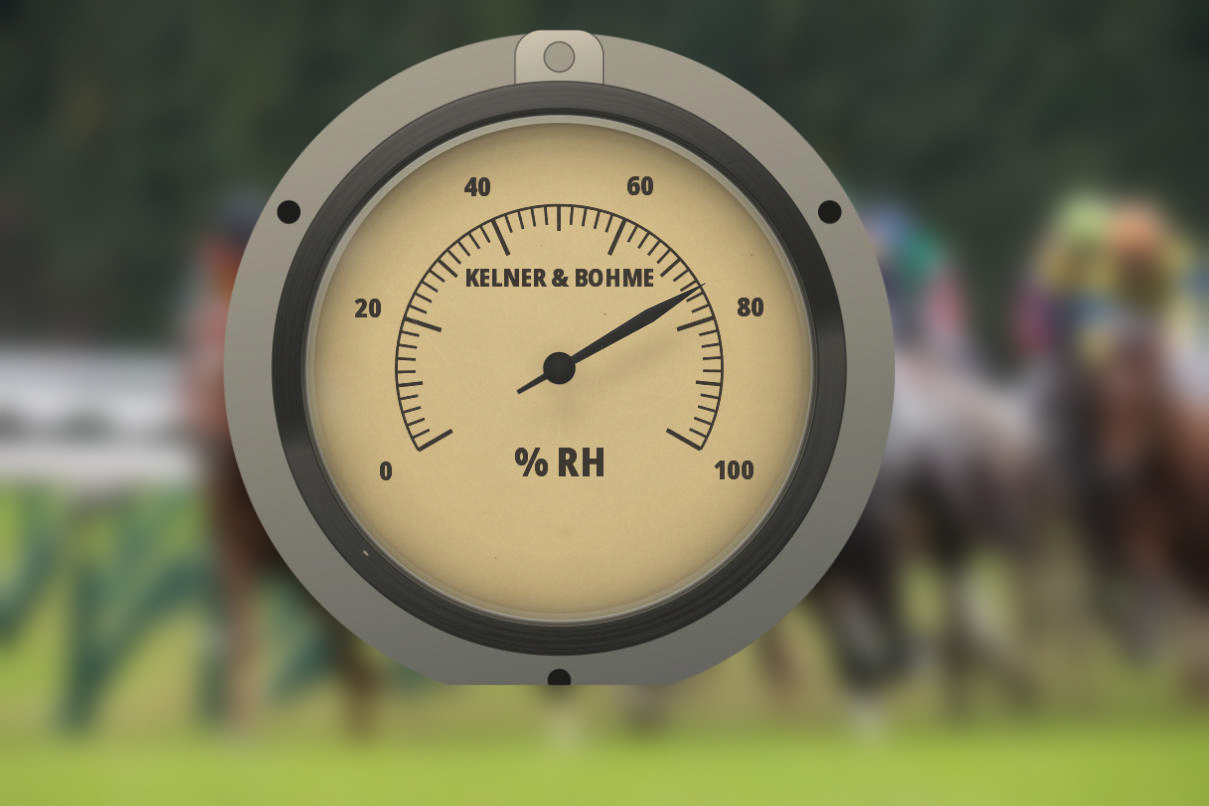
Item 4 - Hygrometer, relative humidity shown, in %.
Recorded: 75 %
